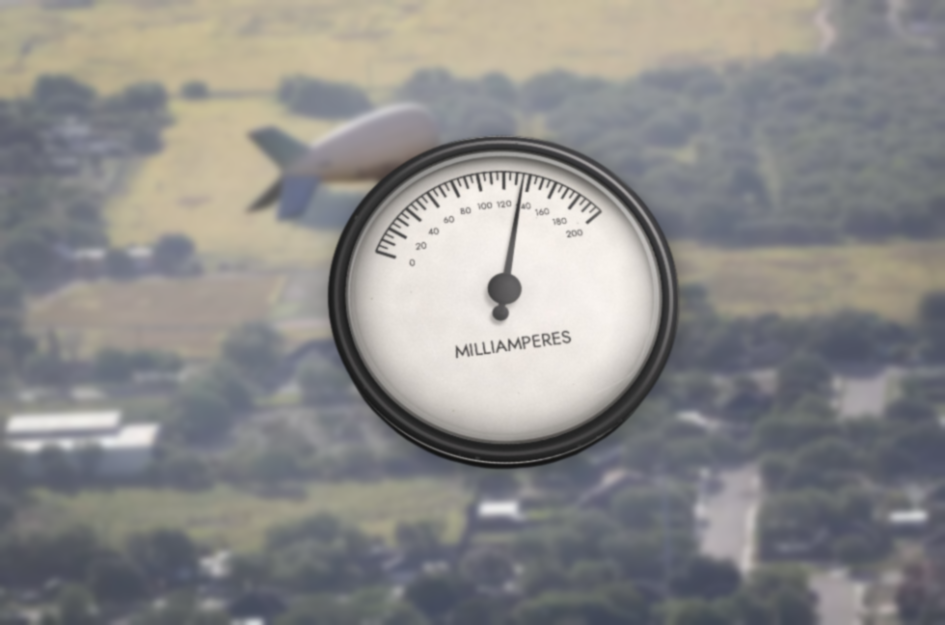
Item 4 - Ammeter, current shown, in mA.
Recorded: 135 mA
